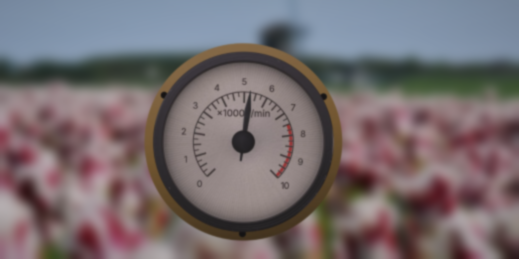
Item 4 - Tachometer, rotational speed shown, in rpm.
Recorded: 5250 rpm
